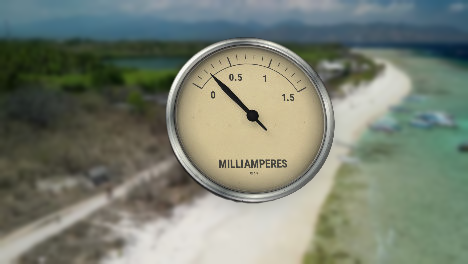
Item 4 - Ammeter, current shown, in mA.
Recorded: 0.2 mA
